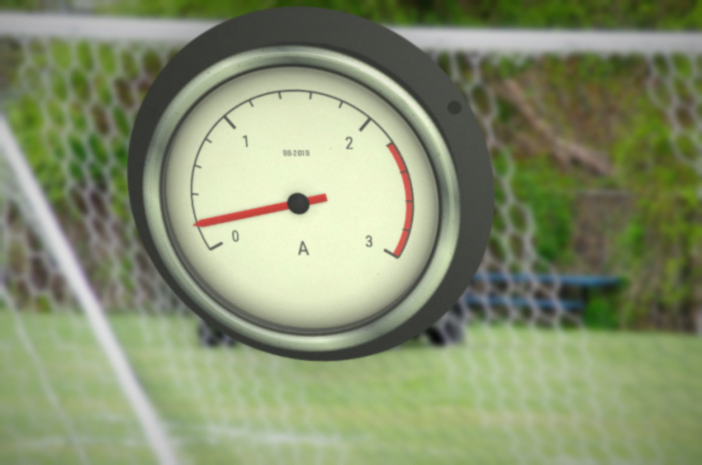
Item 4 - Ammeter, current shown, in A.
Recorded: 0.2 A
